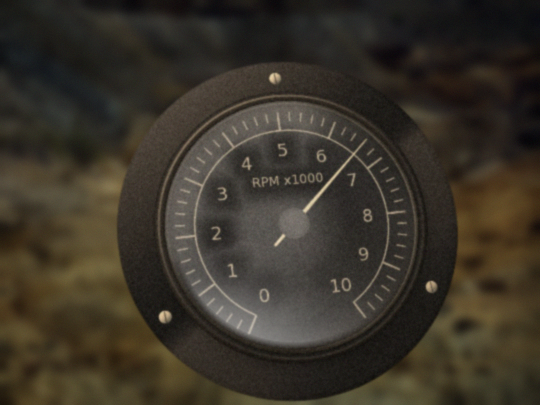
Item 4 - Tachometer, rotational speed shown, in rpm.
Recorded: 6600 rpm
